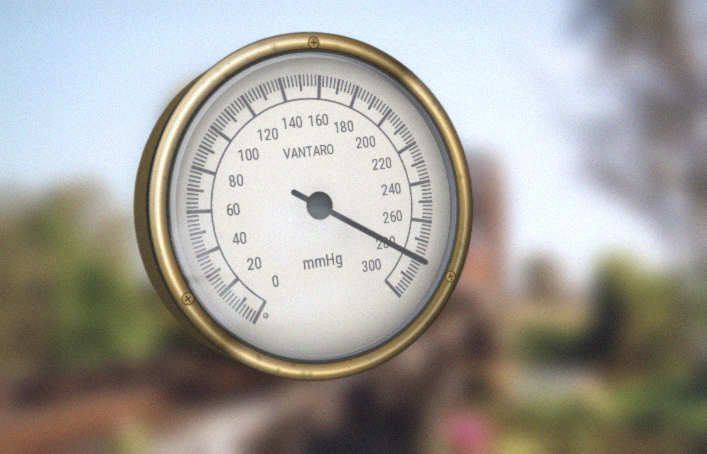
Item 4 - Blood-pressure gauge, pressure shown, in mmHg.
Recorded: 280 mmHg
